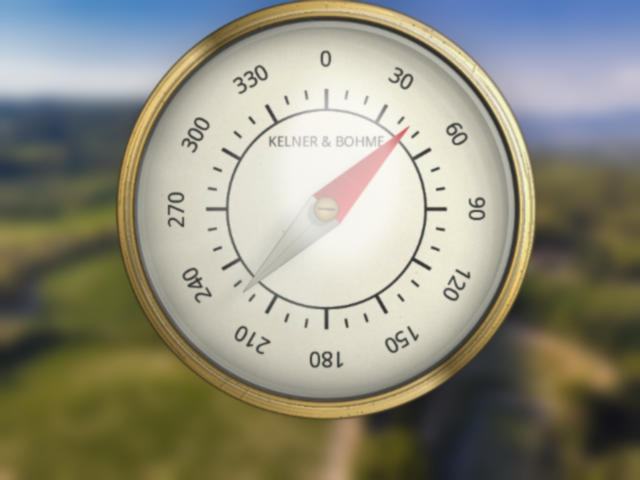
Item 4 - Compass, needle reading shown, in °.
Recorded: 45 °
